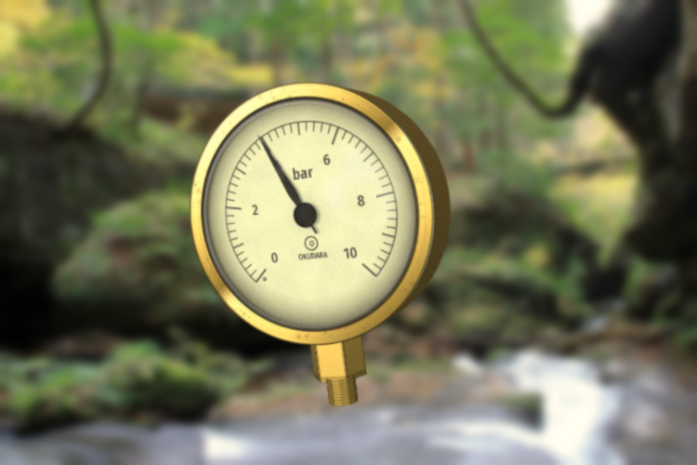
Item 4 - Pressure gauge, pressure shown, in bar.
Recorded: 4 bar
